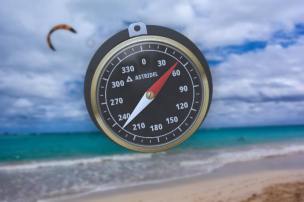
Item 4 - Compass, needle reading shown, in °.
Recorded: 50 °
